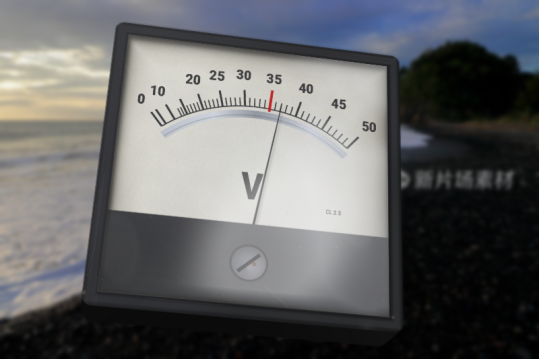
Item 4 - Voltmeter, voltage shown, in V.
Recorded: 37 V
